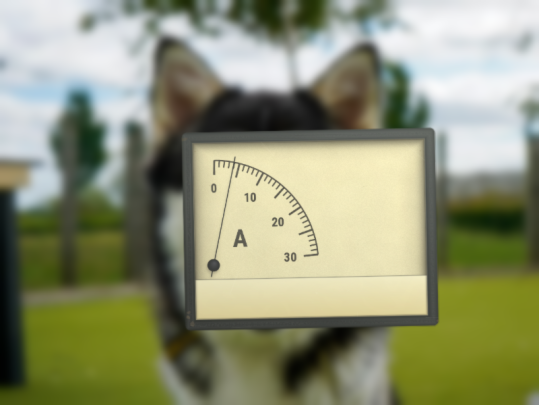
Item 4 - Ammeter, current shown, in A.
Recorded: 4 A
